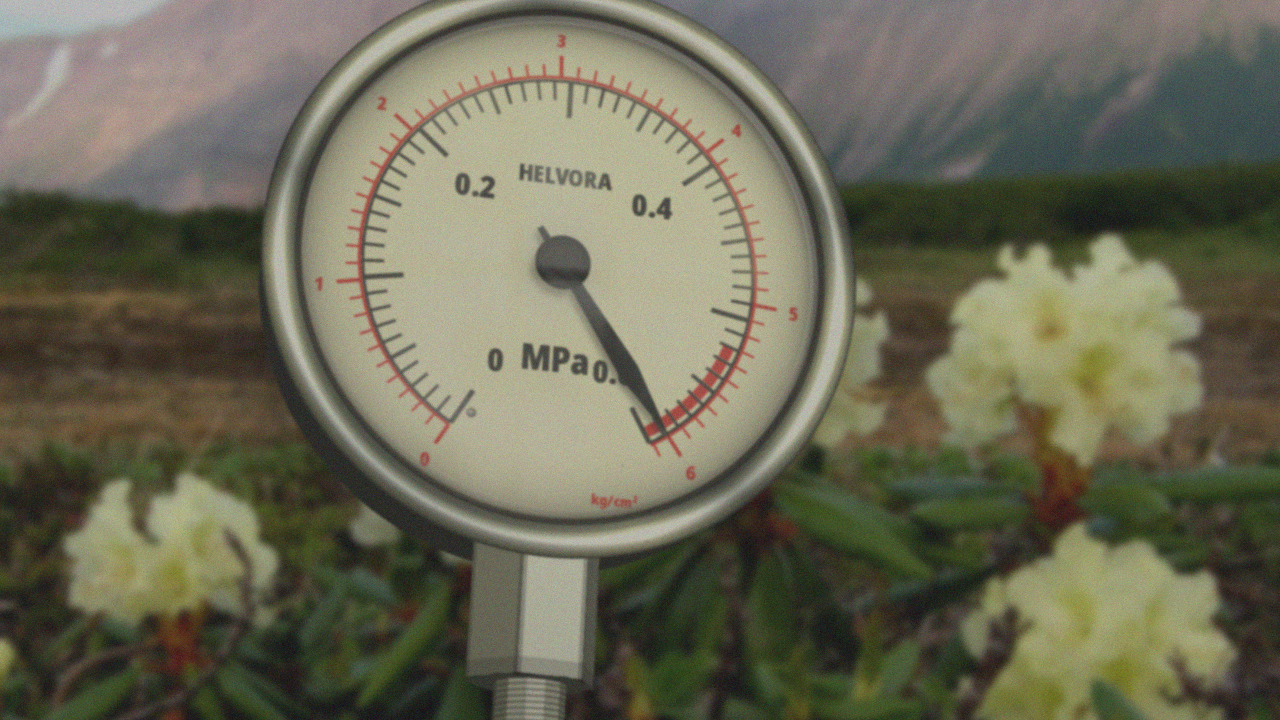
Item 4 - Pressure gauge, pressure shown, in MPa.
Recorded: 0.59 MPa
